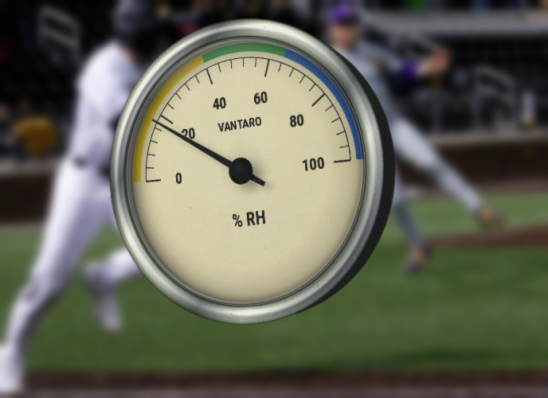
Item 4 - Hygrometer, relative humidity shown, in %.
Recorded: 18 %
